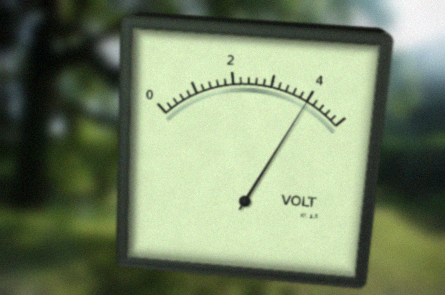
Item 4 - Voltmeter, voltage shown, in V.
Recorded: 4 V
